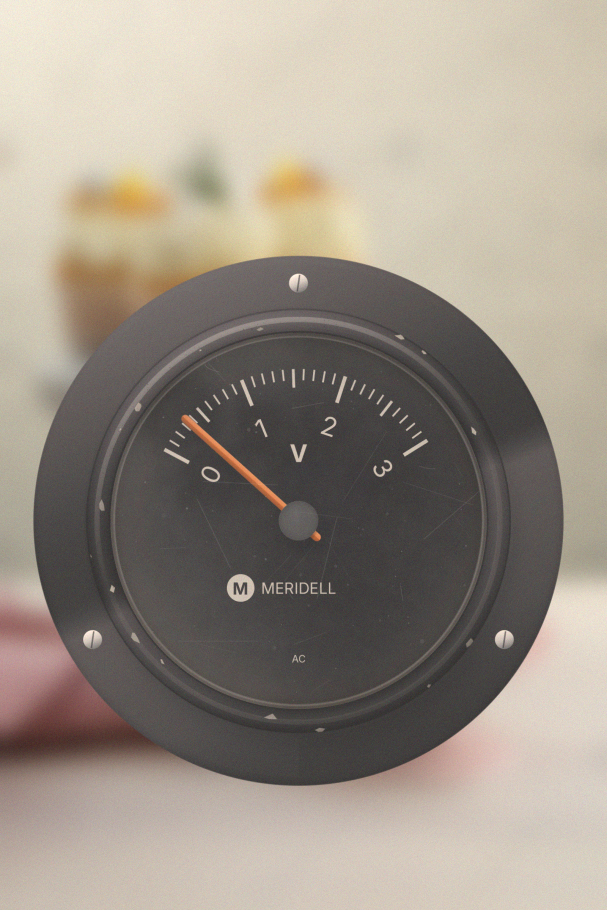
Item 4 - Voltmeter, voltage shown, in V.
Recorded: 0.35 V
